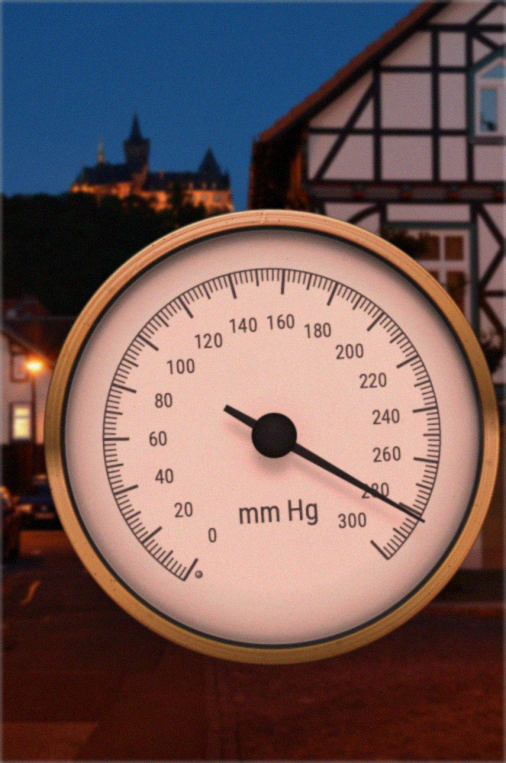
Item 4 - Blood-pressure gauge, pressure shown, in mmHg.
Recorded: 282 mmHg
